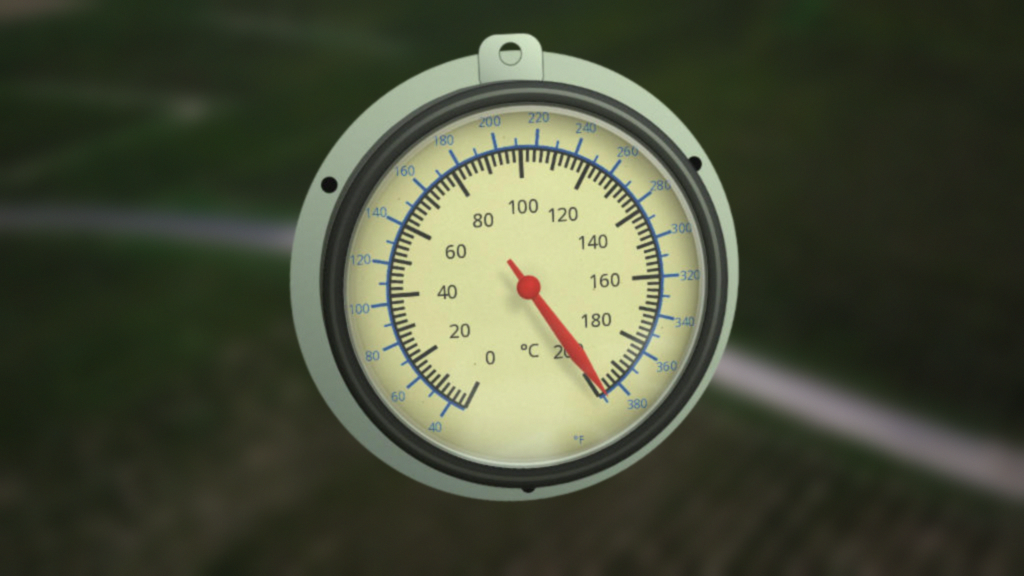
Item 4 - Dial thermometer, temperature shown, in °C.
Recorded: 198 °C
